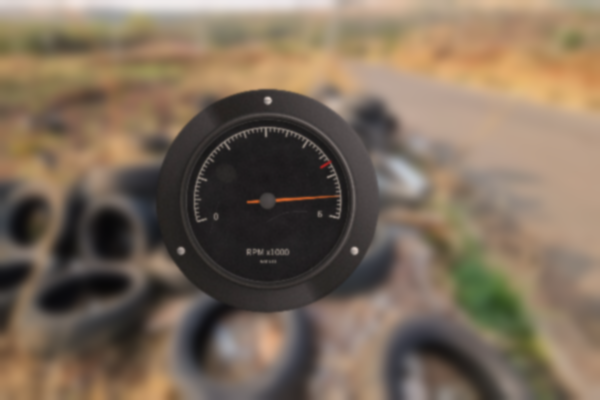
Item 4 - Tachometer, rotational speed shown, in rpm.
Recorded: 5500 rpm
